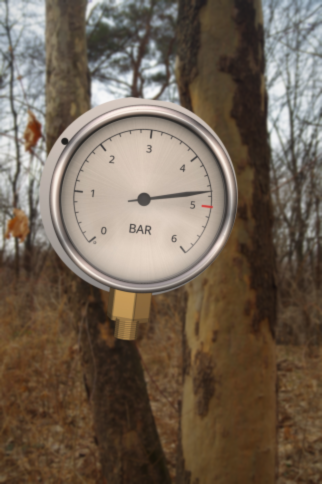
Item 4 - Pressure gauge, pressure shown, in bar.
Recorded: 4.7 bar
